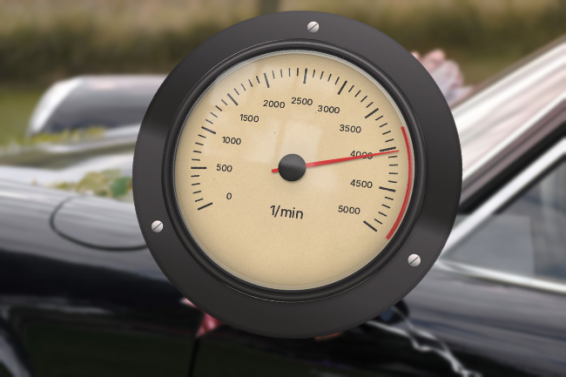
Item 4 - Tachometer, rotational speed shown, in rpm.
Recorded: 4050 rpm
